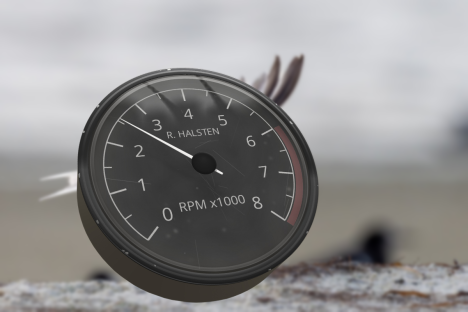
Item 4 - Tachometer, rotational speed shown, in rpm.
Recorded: 2500 rpm
